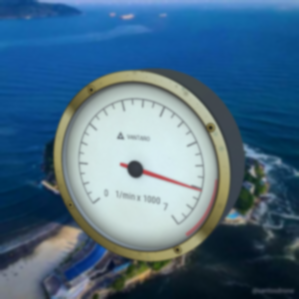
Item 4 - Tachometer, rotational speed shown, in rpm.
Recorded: 6000 rpm
